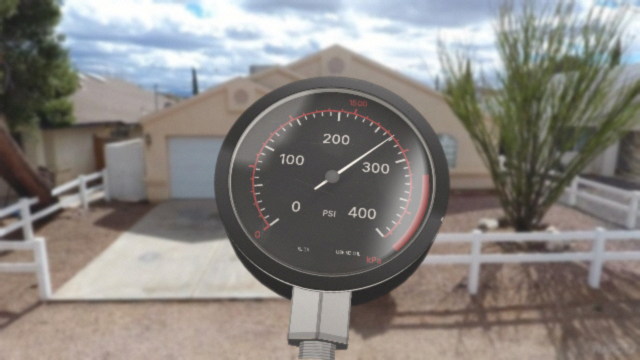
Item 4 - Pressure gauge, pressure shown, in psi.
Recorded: 270 psi
